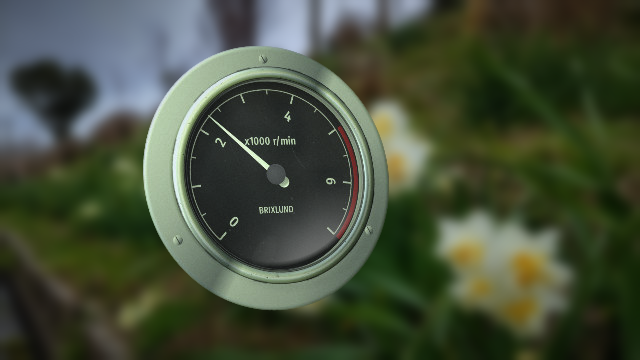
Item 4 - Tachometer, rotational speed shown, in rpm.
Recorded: 2250 rpm
